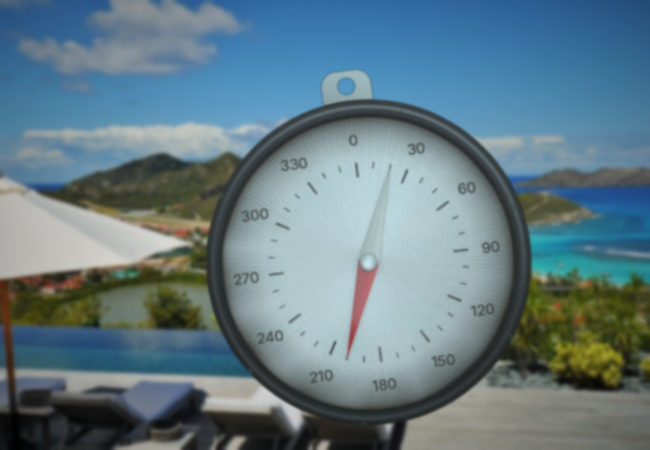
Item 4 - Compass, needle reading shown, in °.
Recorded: 200 °
